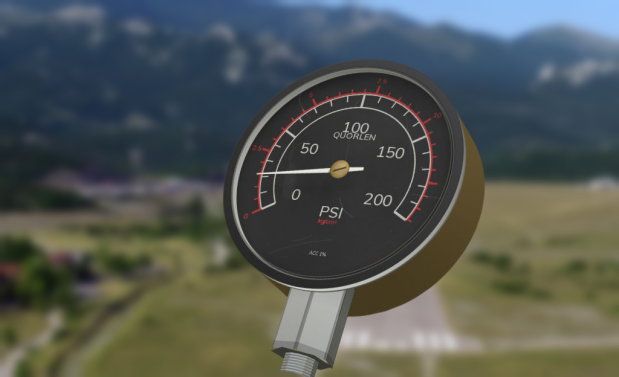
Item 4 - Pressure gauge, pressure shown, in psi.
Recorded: 20 psi
